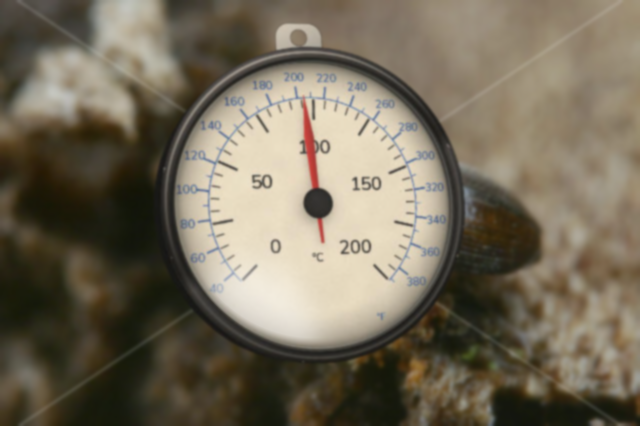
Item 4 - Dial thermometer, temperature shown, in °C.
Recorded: 95 °C
